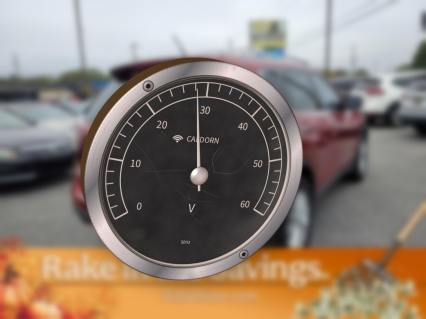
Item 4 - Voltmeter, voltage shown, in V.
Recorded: 28 V
